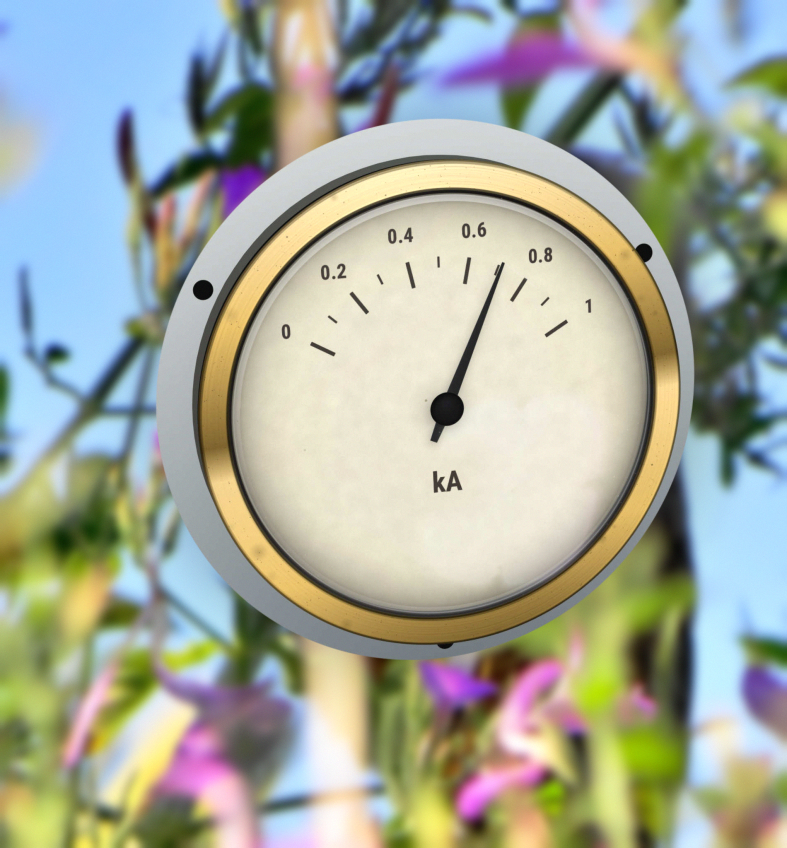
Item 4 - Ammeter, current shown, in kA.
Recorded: 0.7 kA
